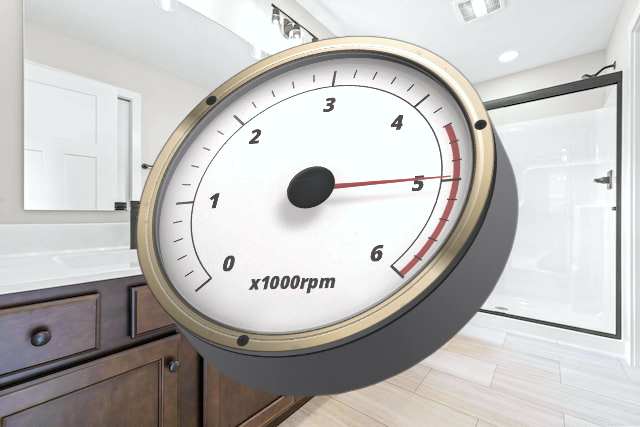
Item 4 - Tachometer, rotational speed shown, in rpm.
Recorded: 5000 rpm
